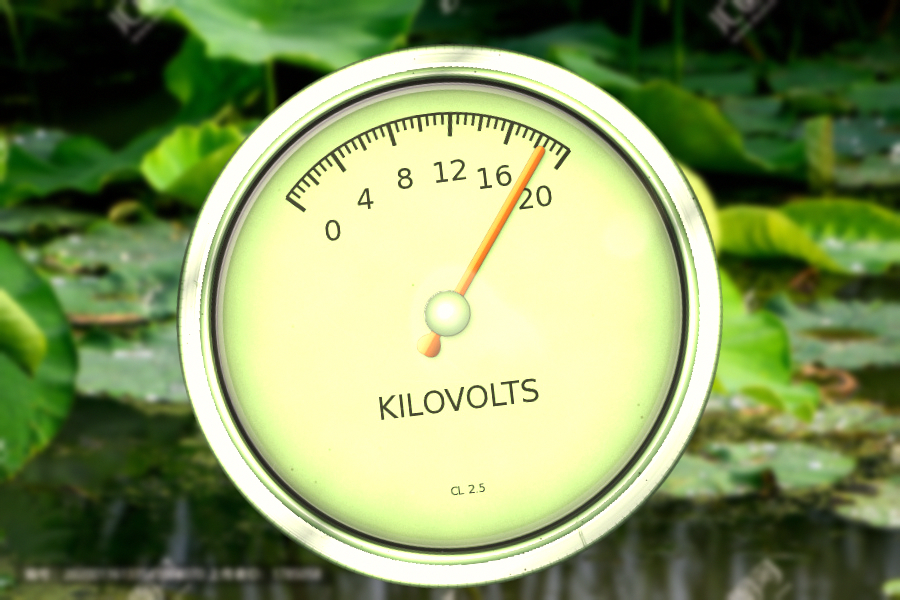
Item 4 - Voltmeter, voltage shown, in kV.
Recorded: 18.5 kV
